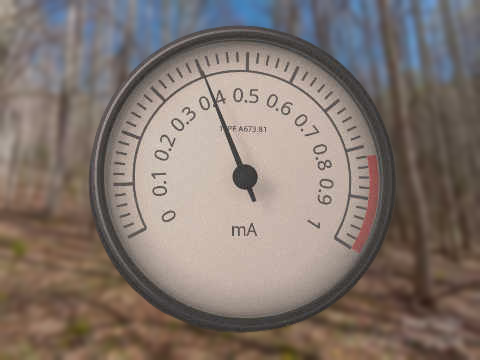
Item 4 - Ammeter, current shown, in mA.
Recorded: 0.4 mA
